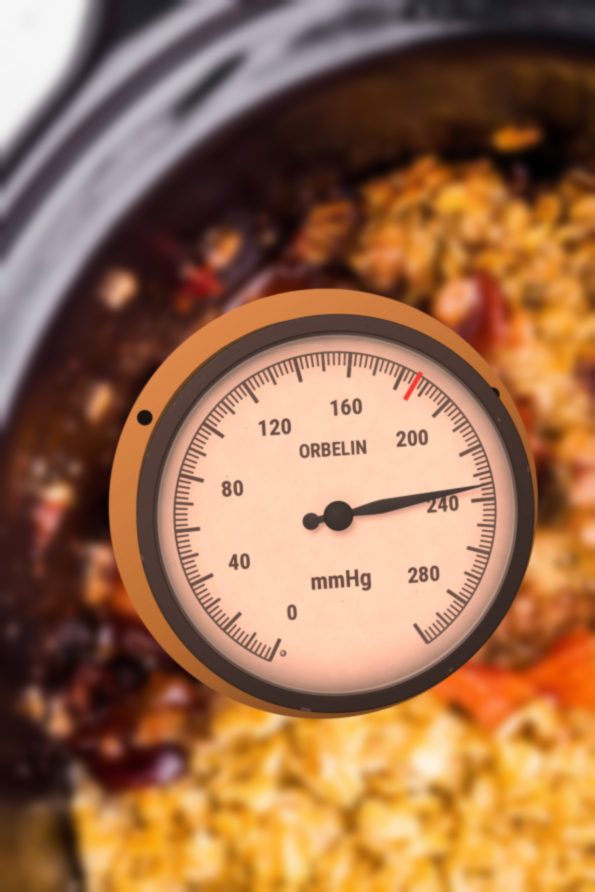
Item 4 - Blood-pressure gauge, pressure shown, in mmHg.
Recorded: 234 mmHg
